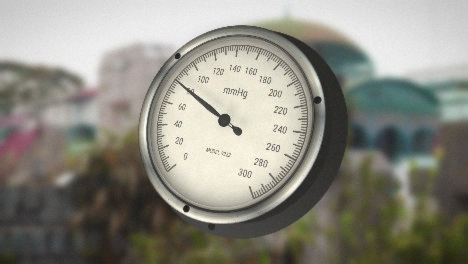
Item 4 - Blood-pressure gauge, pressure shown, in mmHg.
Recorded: 80 mmHg
